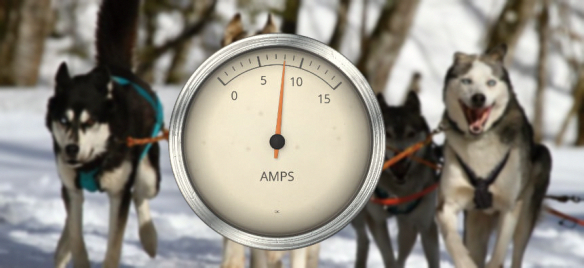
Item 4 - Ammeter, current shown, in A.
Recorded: 8 A
